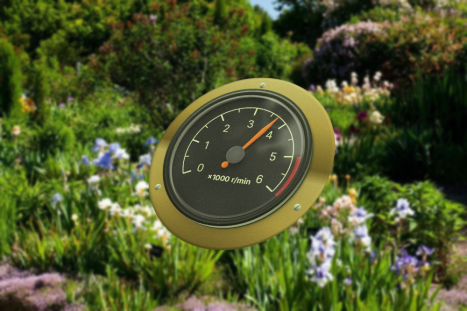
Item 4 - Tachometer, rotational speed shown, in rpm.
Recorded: 3750 rpm
